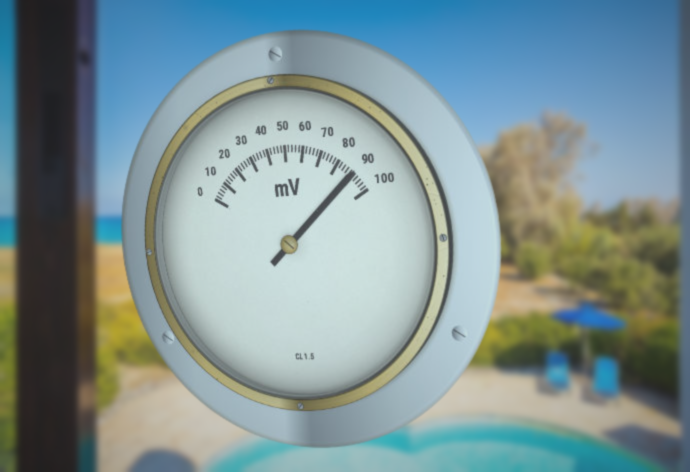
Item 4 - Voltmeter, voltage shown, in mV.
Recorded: 90 mV
